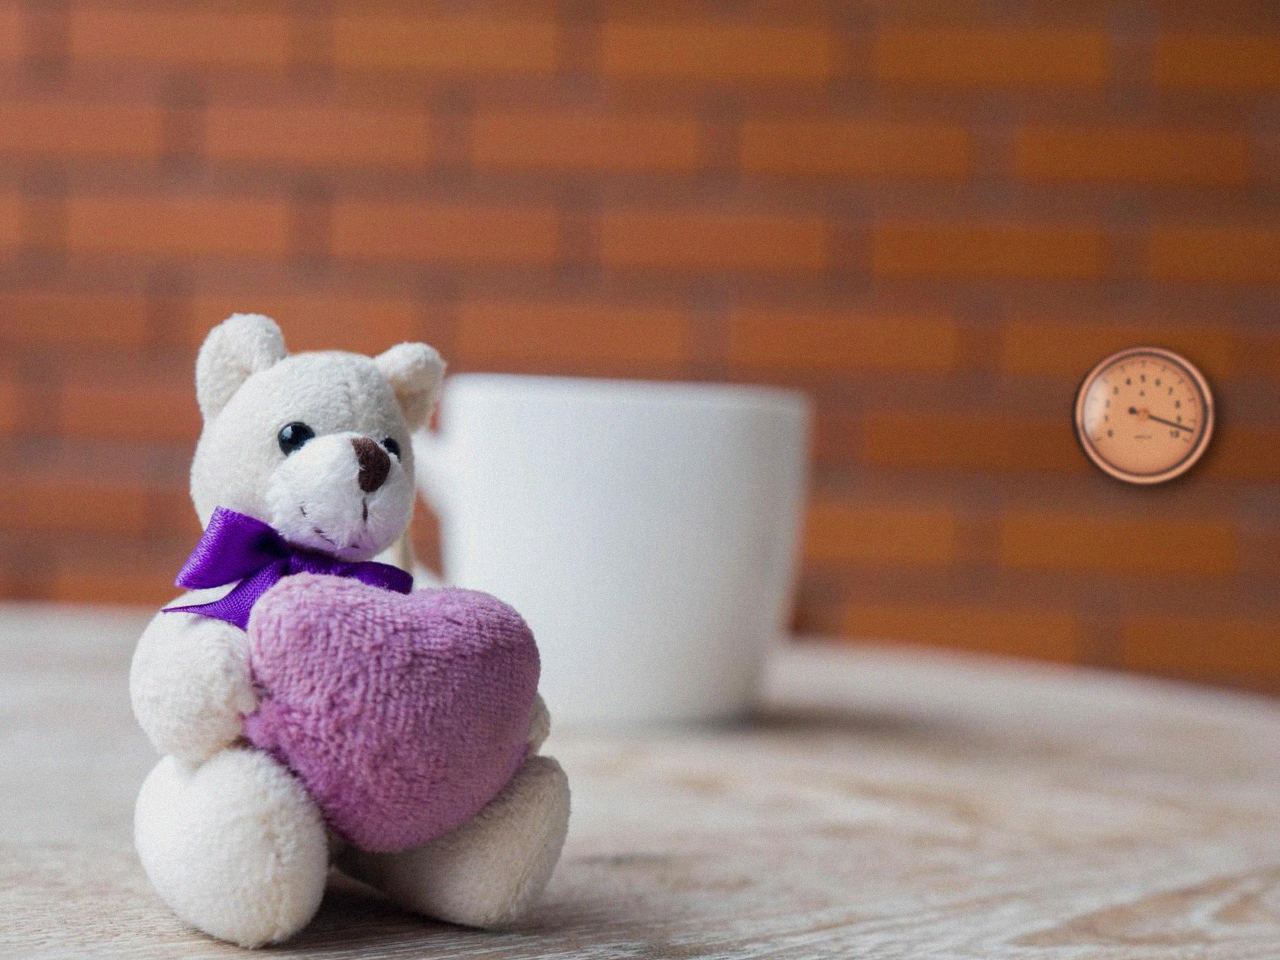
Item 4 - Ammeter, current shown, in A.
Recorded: 9.5 A
